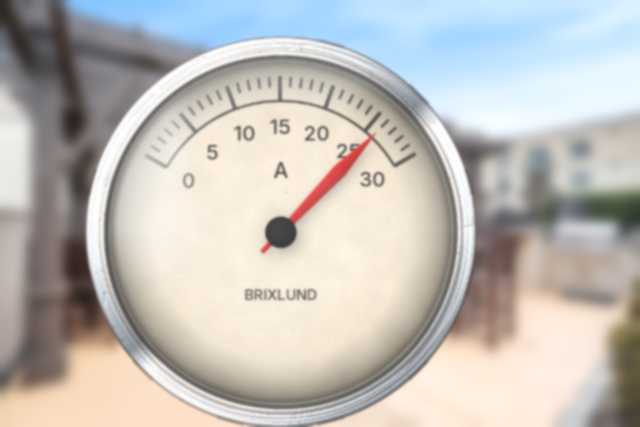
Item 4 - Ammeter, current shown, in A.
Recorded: 26 A
